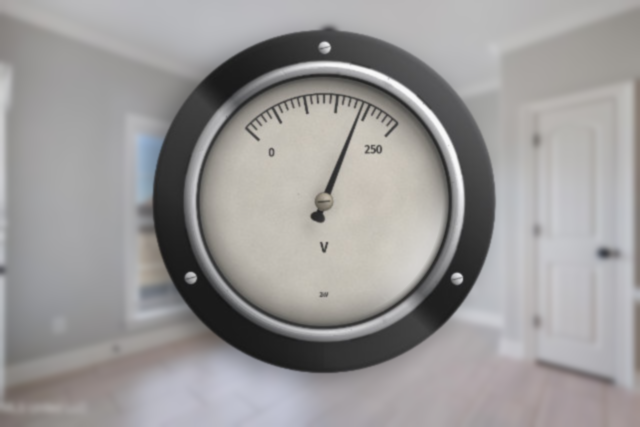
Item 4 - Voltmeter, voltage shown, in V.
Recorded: 190 V
